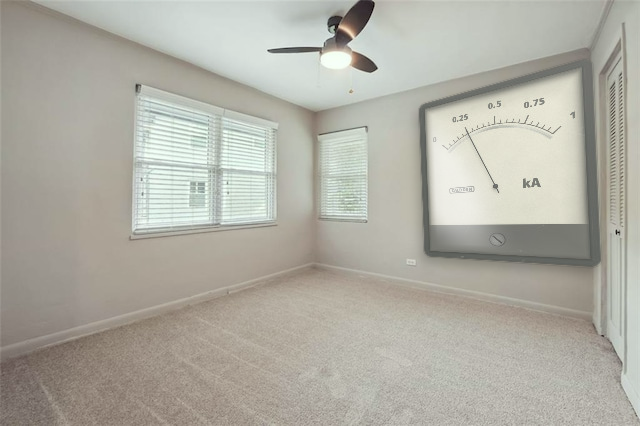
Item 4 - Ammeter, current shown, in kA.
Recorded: 0.25 kA
